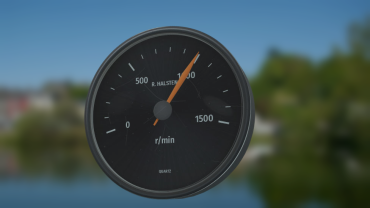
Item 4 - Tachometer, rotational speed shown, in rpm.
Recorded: 1000 rpm
